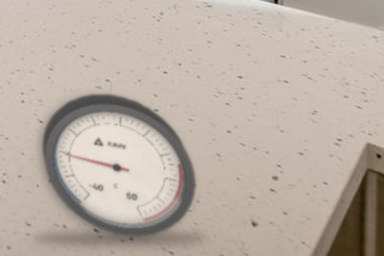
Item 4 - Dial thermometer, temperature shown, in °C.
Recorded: -20 °C
